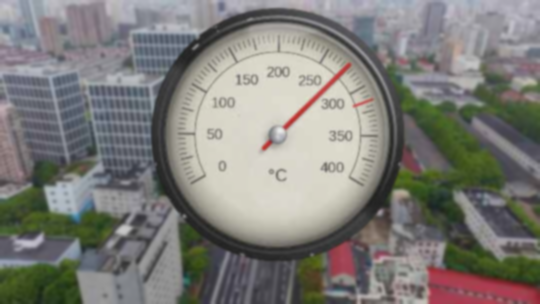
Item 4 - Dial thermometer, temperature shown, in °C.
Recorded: 275 °C
